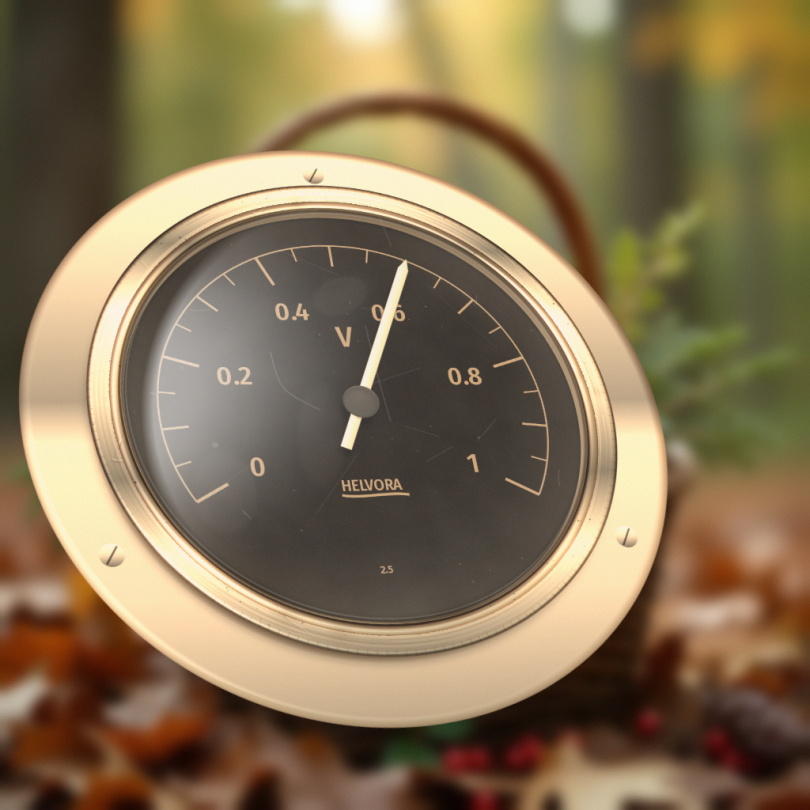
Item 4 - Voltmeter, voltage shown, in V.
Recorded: 0.6 V
